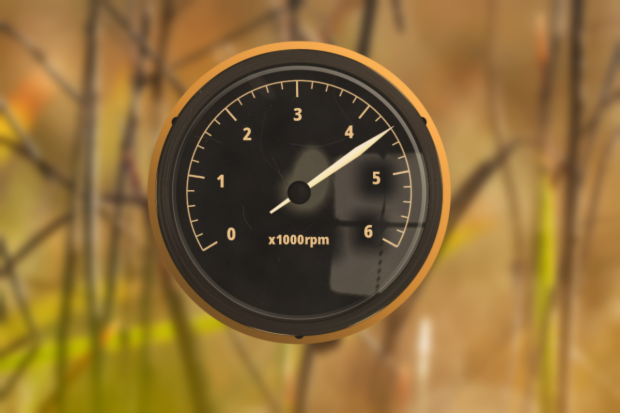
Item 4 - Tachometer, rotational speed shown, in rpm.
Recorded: 4400 rpm
